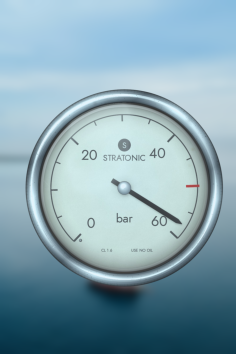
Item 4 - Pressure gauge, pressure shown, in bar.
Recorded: 57.5 bar
